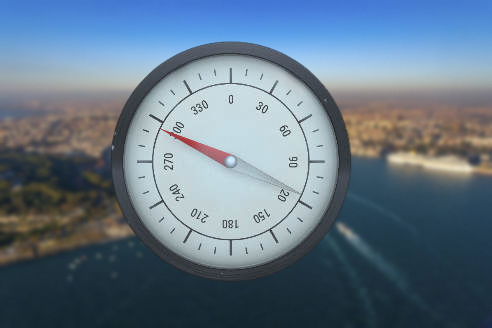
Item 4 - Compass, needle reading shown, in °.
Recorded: 295 °
